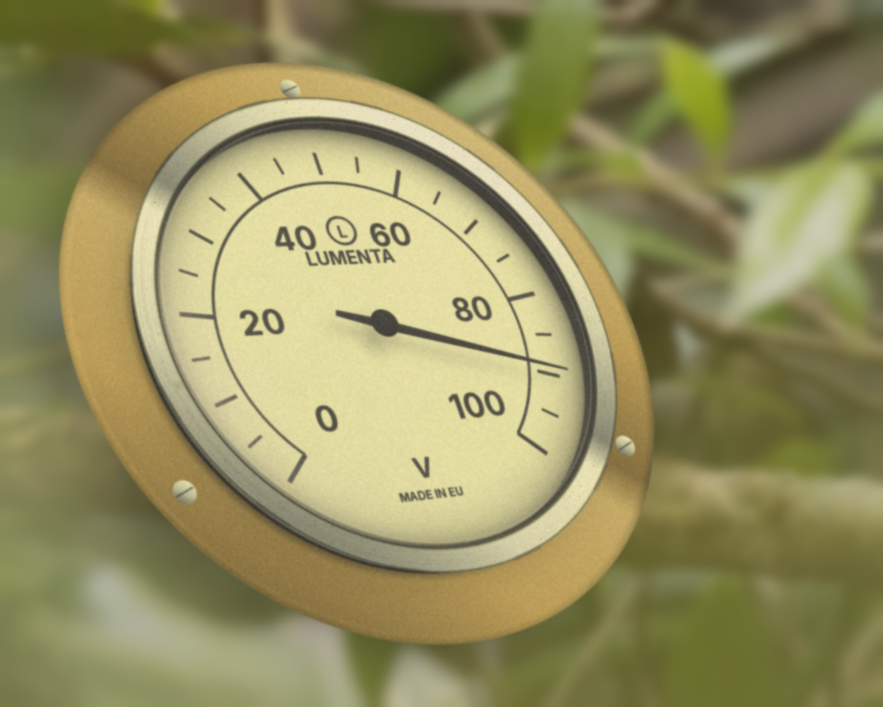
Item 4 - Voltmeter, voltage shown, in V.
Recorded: 90 V
